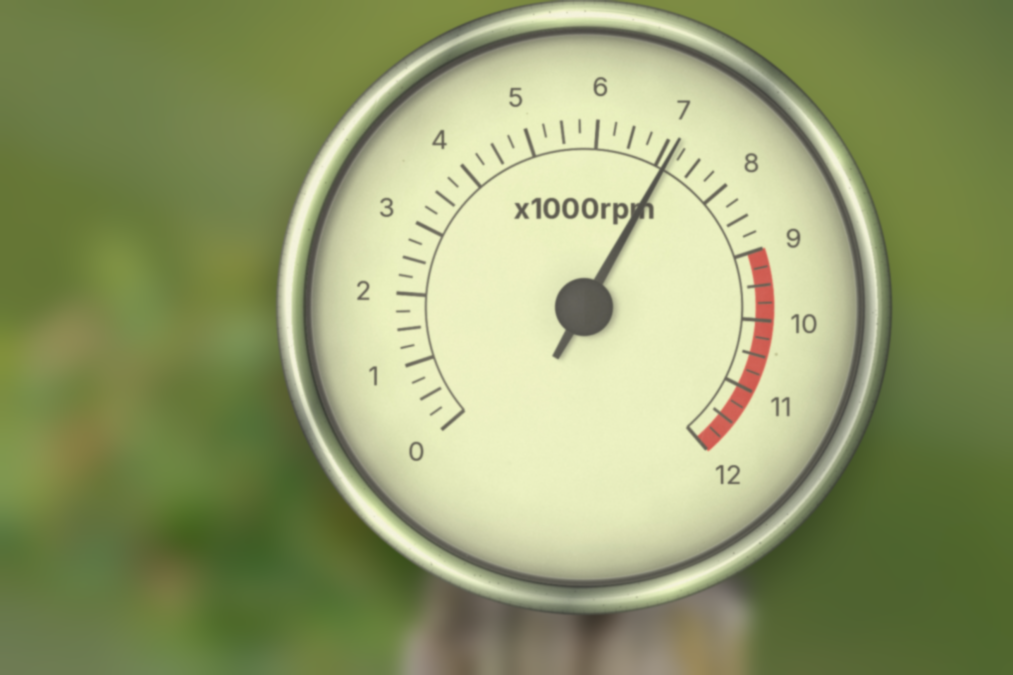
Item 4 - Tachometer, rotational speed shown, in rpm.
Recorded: 7125 rpm
